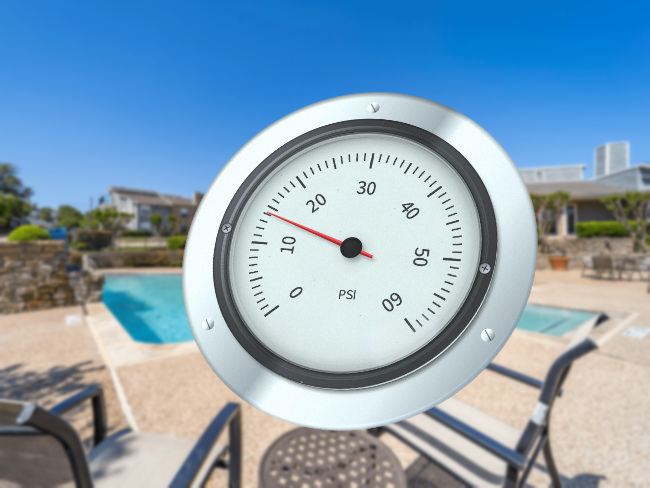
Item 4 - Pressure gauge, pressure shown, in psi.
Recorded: 14 psi
